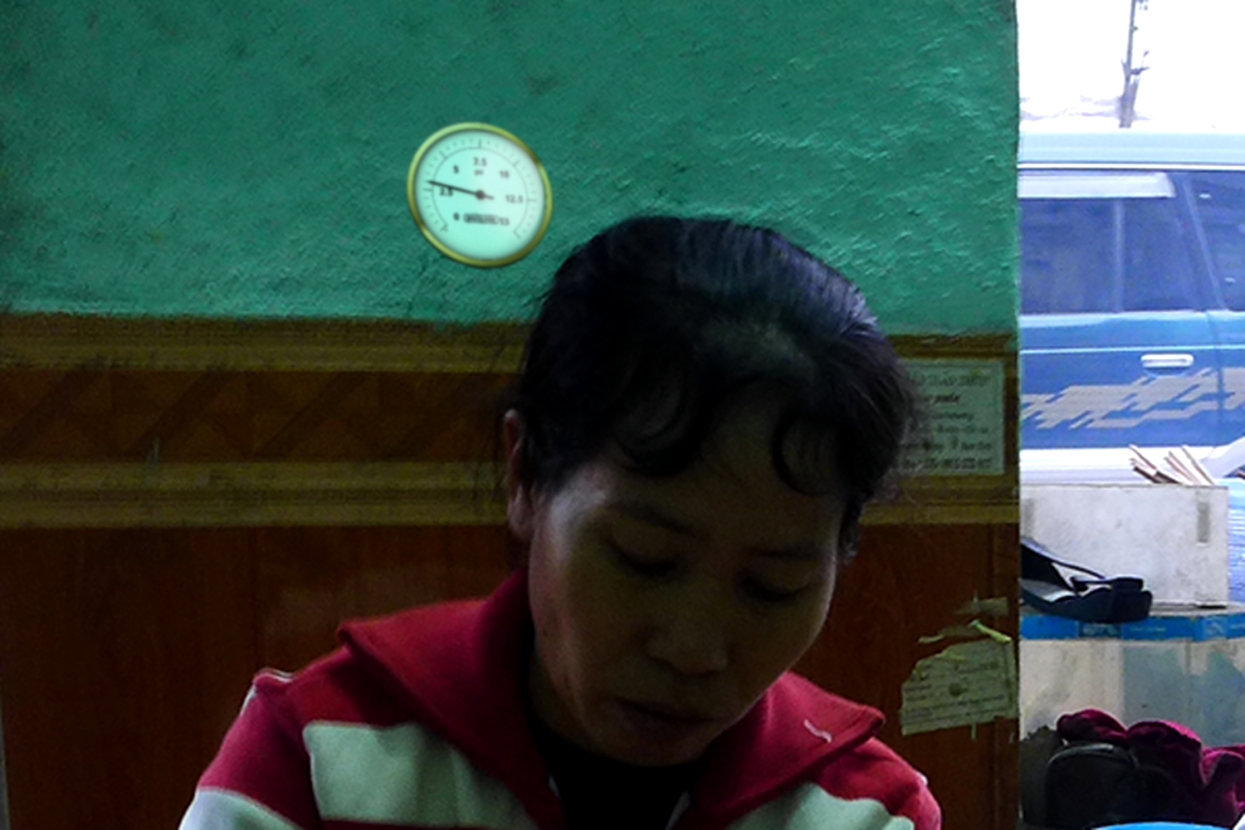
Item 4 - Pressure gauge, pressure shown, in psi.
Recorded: 3 psi
